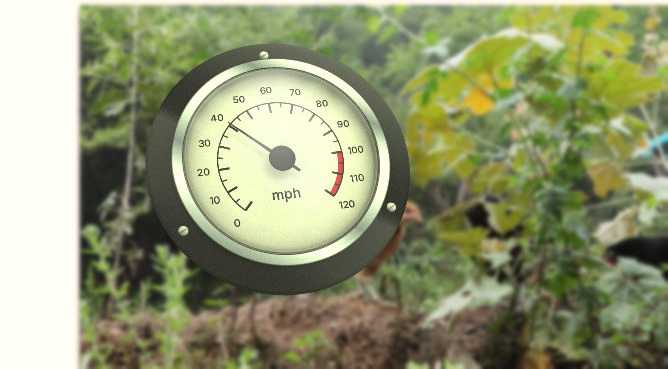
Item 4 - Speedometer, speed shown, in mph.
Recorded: 40 mph
